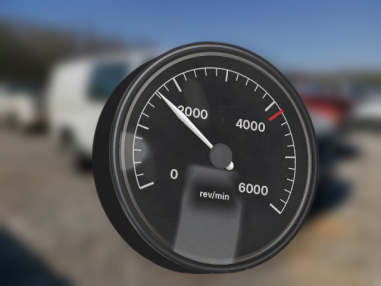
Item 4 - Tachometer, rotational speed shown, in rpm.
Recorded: 1600 rpm
